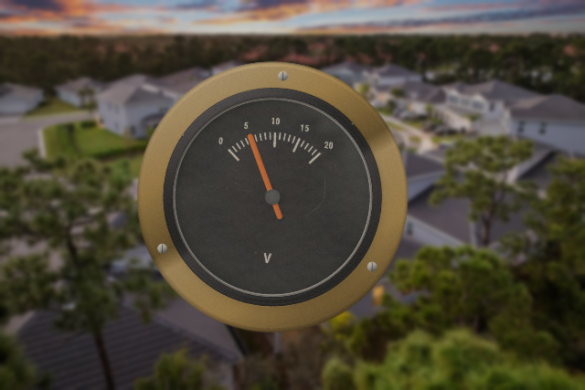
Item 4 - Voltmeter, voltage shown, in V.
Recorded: 5 V
